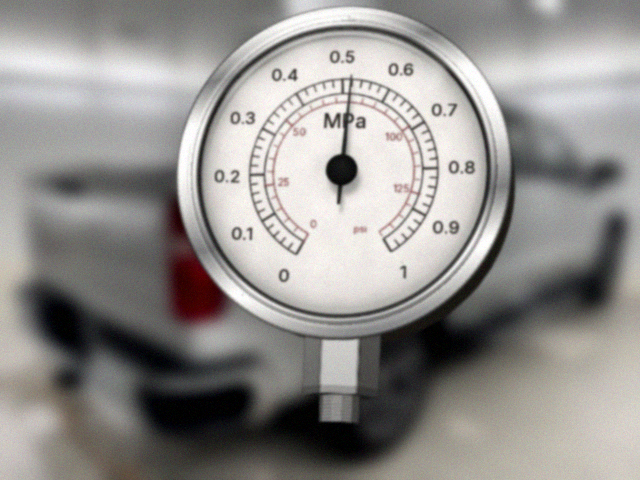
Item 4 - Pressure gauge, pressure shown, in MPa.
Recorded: 0.52 MPa
